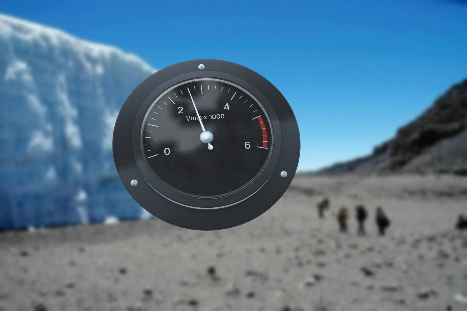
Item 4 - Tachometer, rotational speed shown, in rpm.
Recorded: 2600 rpm
